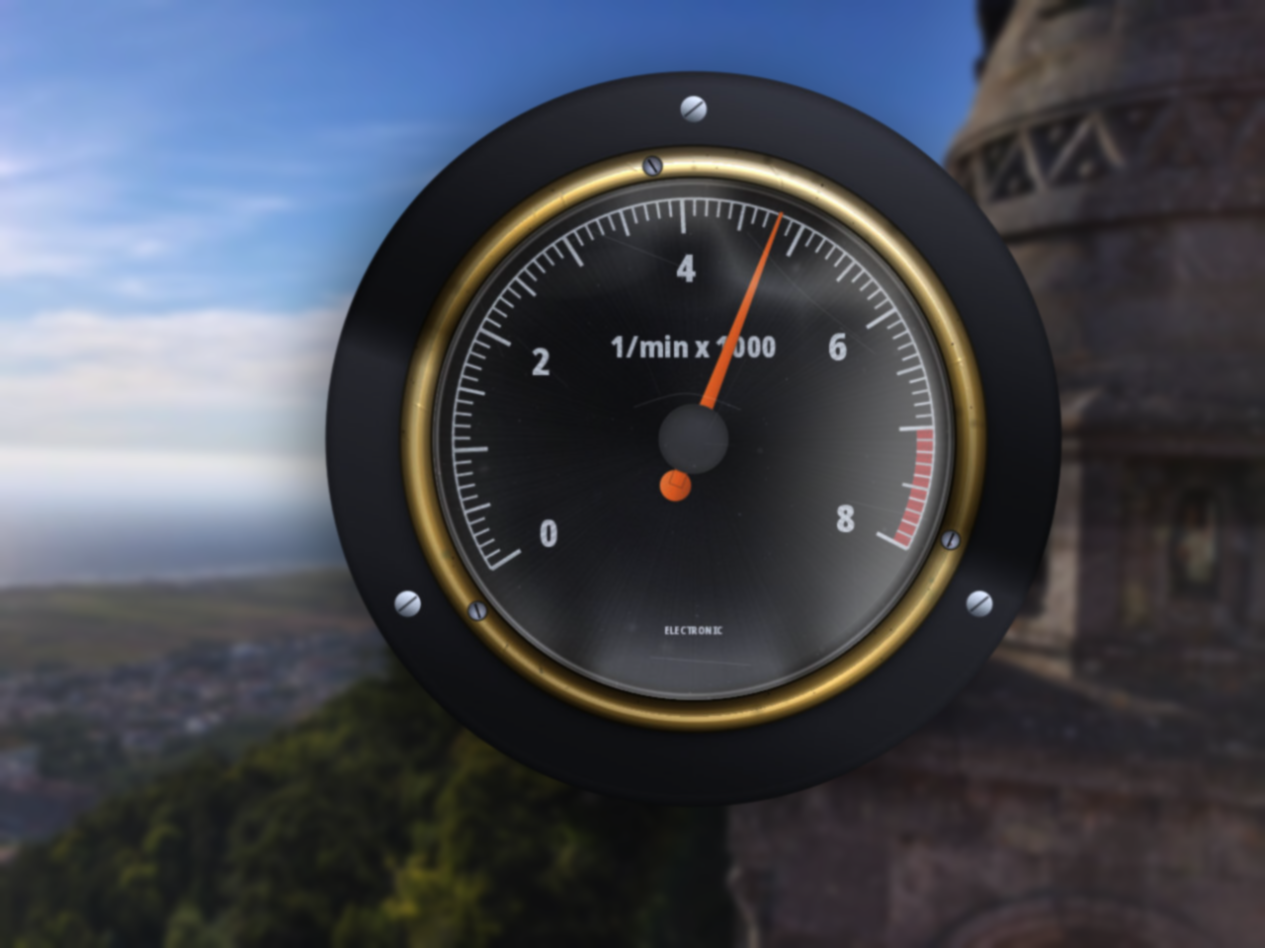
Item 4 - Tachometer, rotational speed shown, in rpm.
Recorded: 4800 rpm
